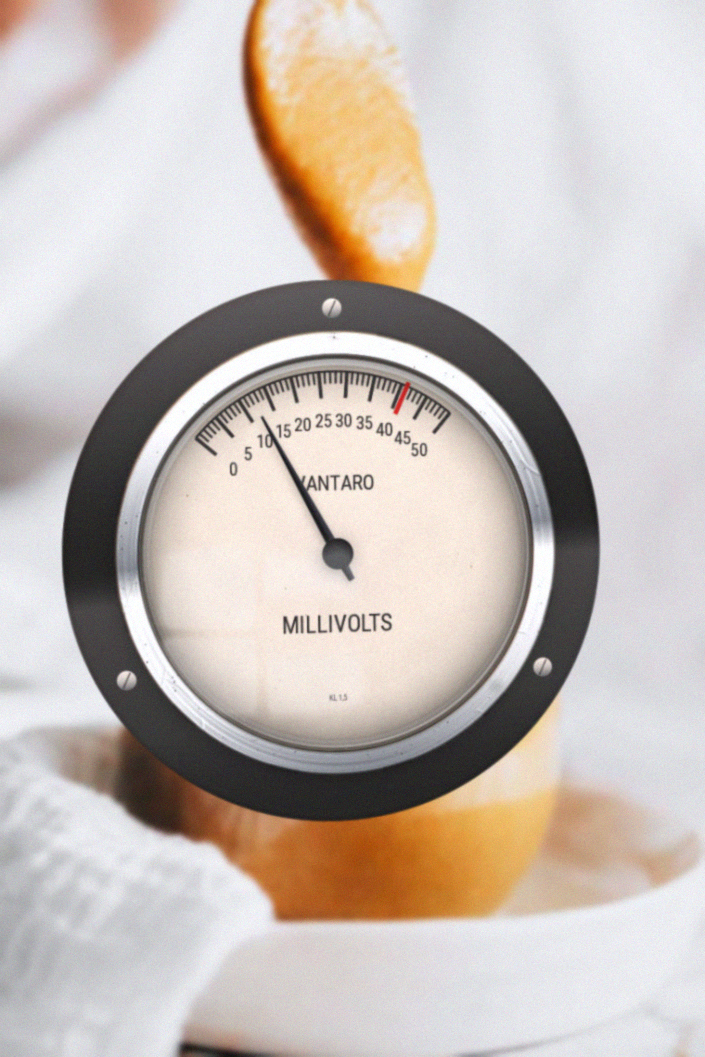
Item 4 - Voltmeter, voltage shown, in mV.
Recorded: 12 mV
